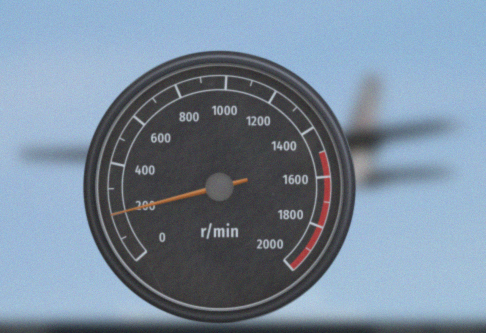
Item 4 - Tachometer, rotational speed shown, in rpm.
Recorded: 200 rpm
